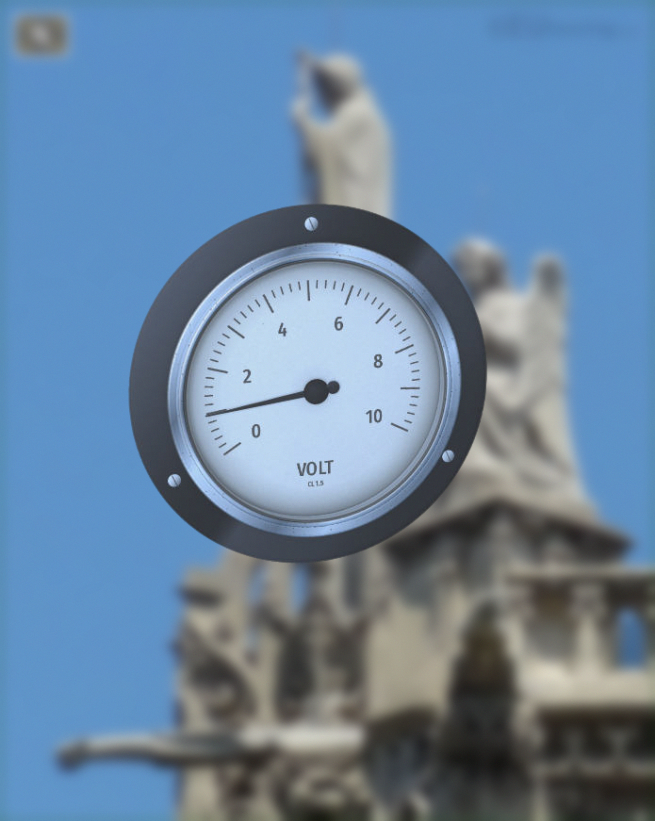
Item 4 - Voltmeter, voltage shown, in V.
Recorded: 1 V
